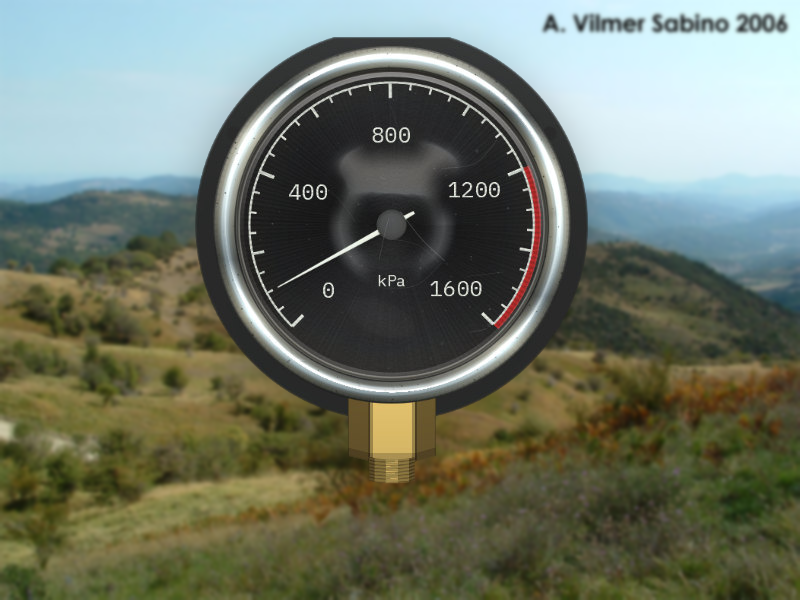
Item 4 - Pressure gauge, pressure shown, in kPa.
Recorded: 100 kPa
